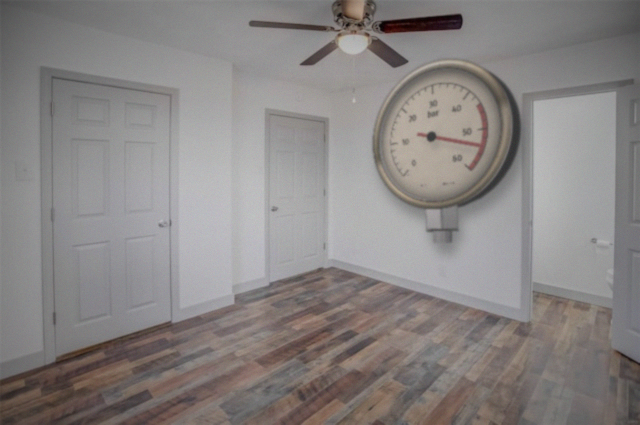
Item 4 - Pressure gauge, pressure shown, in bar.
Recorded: 54 bar
